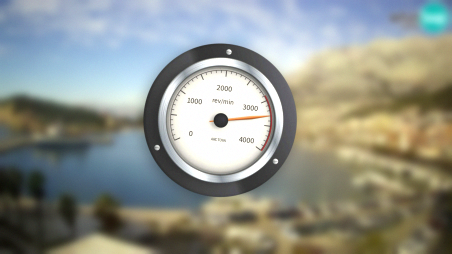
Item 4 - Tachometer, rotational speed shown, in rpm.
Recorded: 3300 rpm
